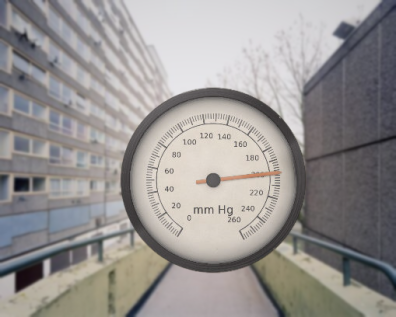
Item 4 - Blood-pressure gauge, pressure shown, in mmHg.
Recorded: 200 mmHg
